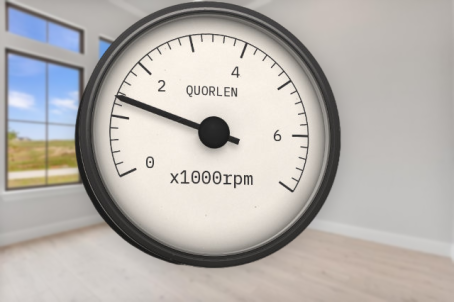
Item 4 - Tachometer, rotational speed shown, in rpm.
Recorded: 1300 rpm
